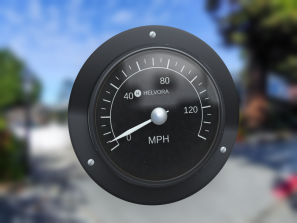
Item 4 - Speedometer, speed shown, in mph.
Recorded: 5 mph
